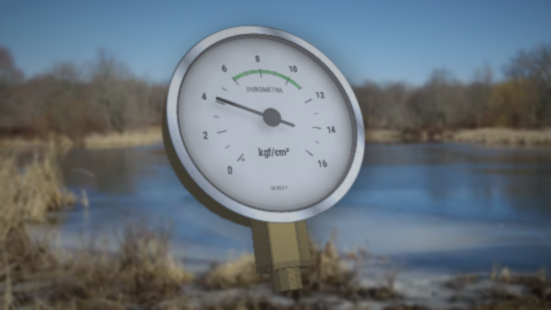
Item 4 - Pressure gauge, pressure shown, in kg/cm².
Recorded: 4 kg/cm²
